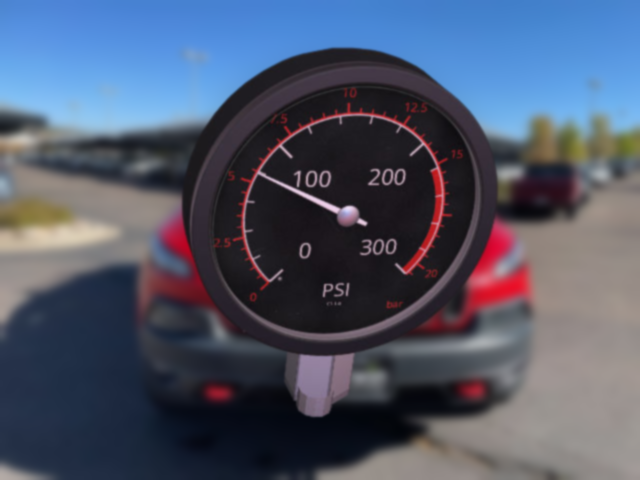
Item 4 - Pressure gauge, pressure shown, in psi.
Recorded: 80 psi
